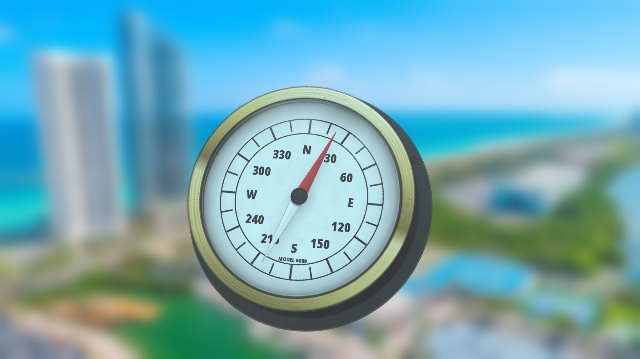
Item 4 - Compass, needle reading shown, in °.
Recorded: 22.5 °
